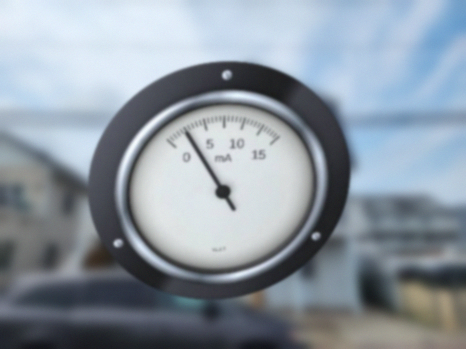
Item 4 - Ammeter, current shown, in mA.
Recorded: 2.5 mA
